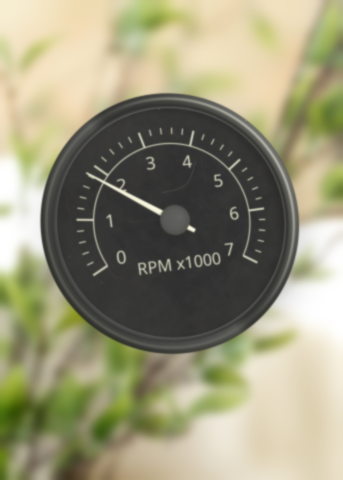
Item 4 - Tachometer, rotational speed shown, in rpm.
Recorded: 1800 rpm
